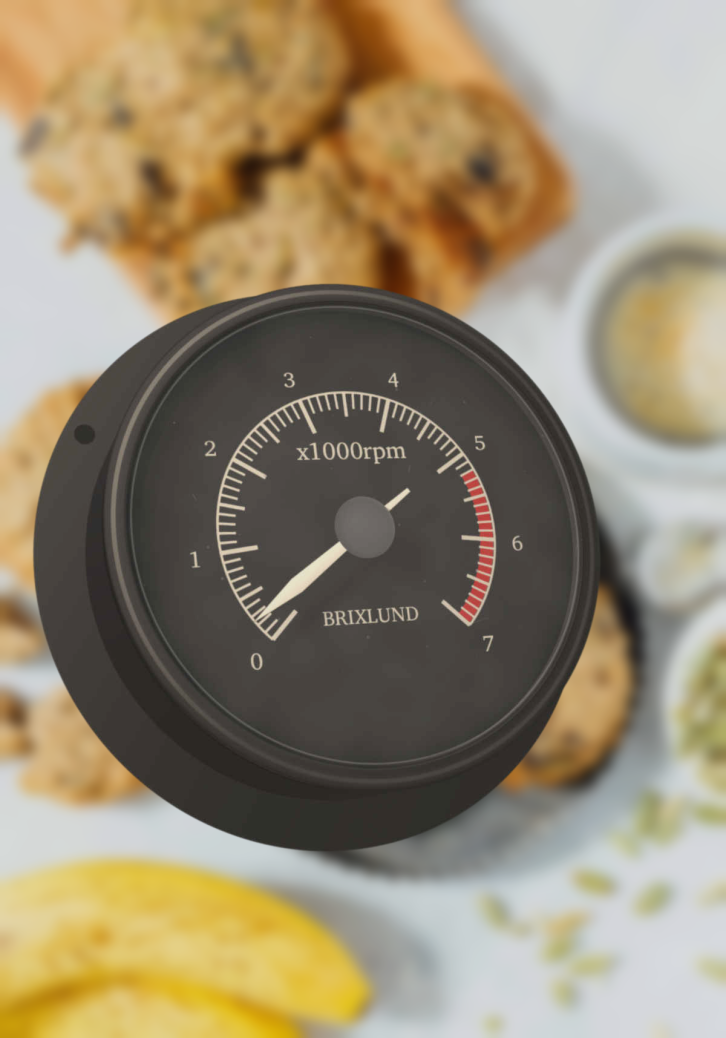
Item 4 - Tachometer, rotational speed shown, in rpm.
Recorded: 250 rpm
